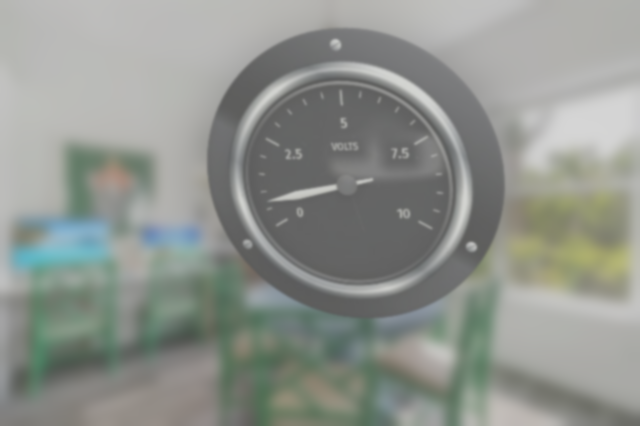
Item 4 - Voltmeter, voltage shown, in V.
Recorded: 0.75 V
